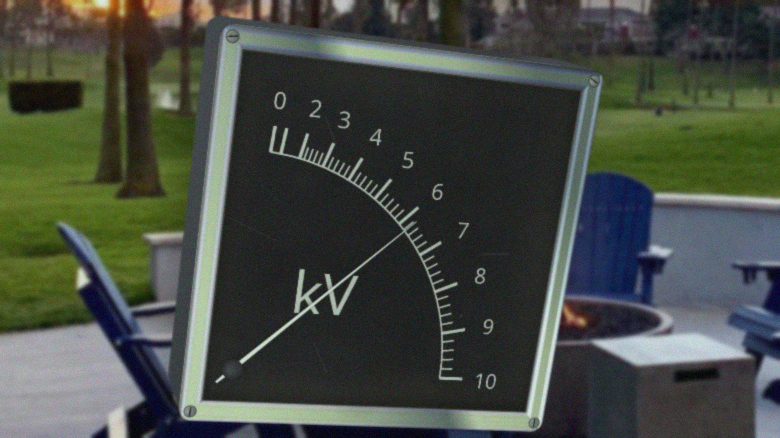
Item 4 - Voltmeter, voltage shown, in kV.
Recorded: 6.2 kV
